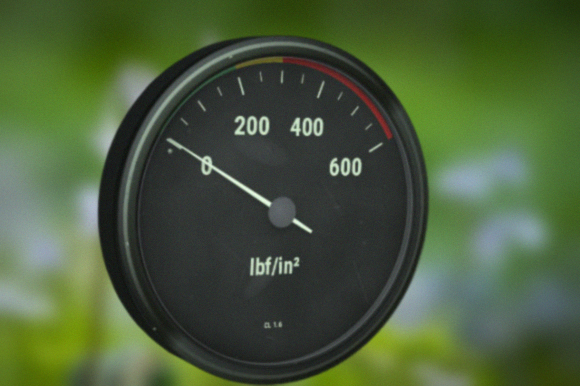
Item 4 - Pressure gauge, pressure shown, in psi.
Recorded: 0 psi
